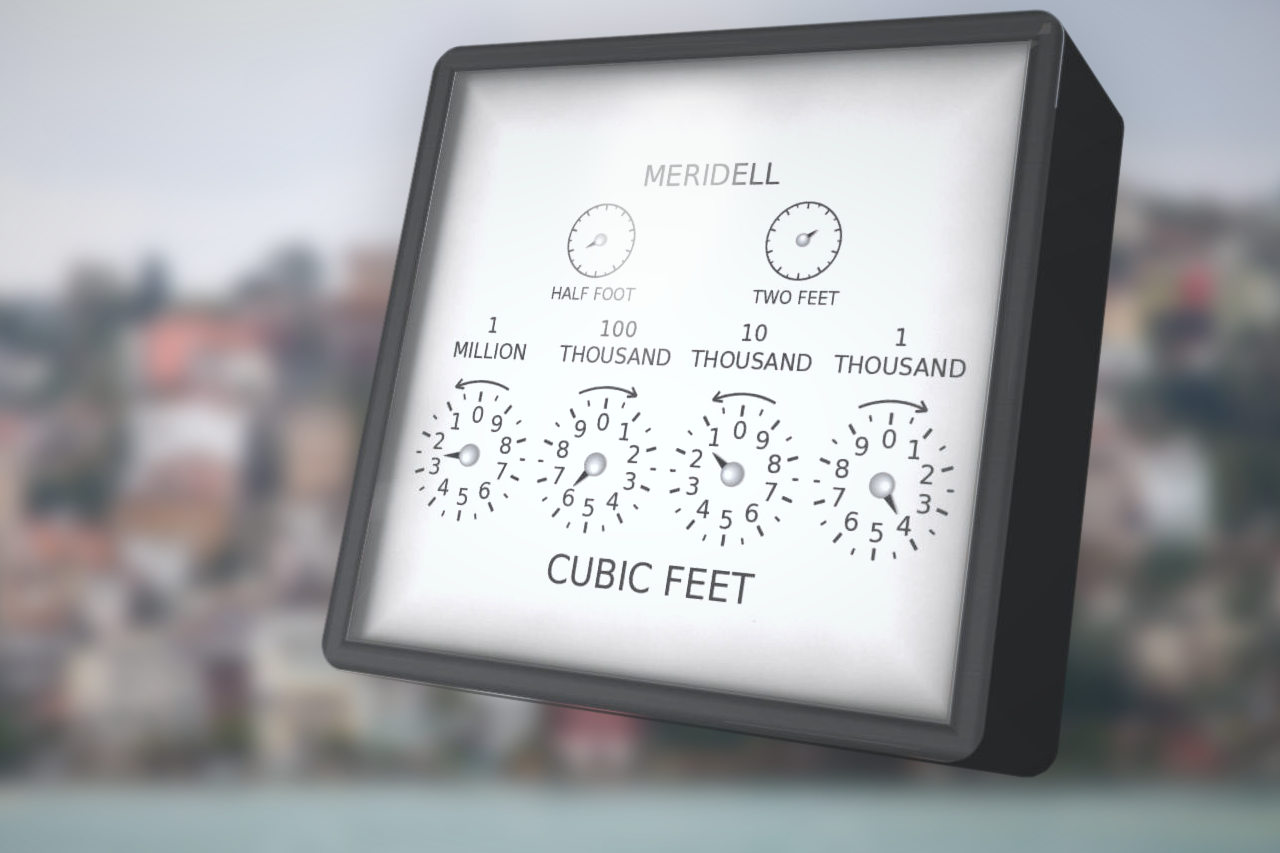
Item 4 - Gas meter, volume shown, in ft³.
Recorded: 261400 ft³
